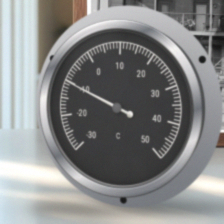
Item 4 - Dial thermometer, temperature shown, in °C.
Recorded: -10 °C
